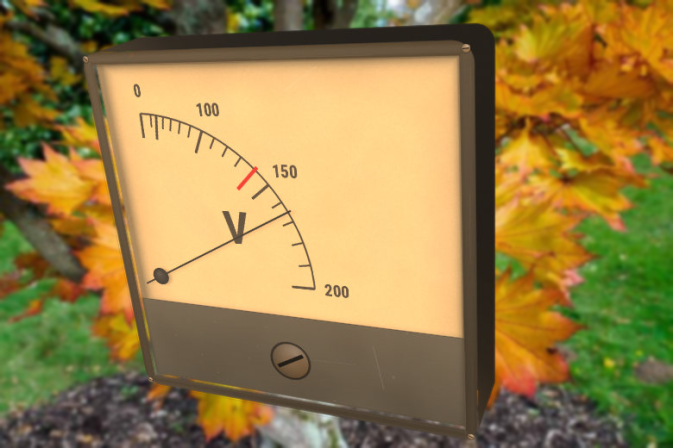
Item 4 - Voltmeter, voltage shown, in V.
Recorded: 165 V
